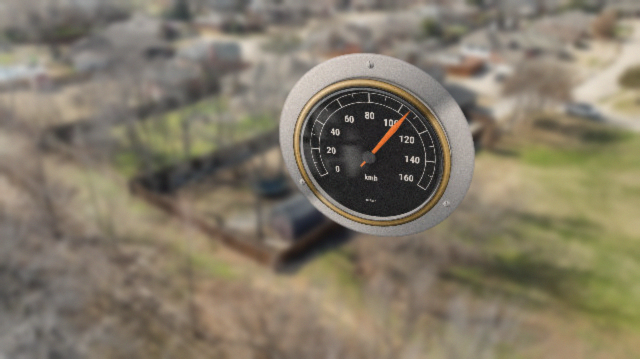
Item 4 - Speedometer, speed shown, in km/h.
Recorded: 105 km/h
